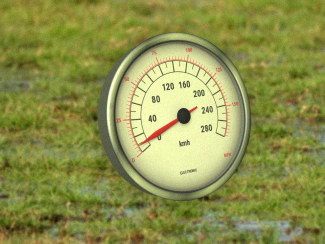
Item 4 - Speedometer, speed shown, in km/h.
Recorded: 10 km/h
